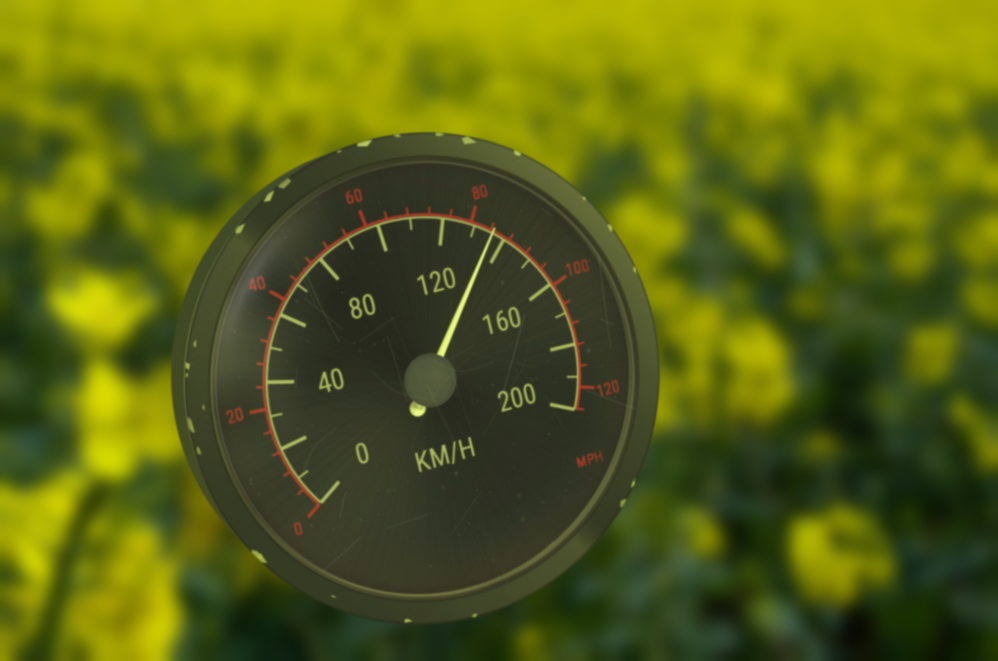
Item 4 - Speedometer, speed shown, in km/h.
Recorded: 135 km/h
